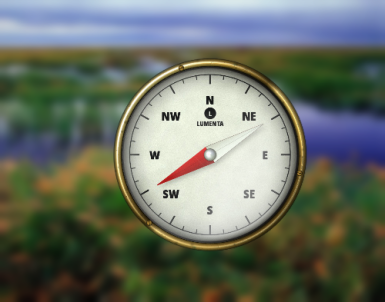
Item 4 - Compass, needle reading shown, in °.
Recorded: 240 °
